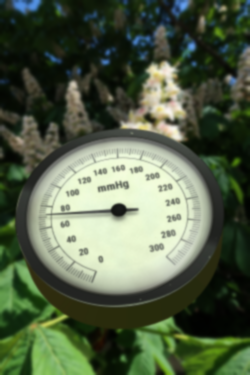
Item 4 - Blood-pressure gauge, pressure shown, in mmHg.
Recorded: 70 mmHg
